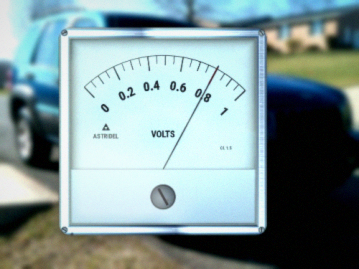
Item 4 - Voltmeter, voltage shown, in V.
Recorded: 0.8 V
